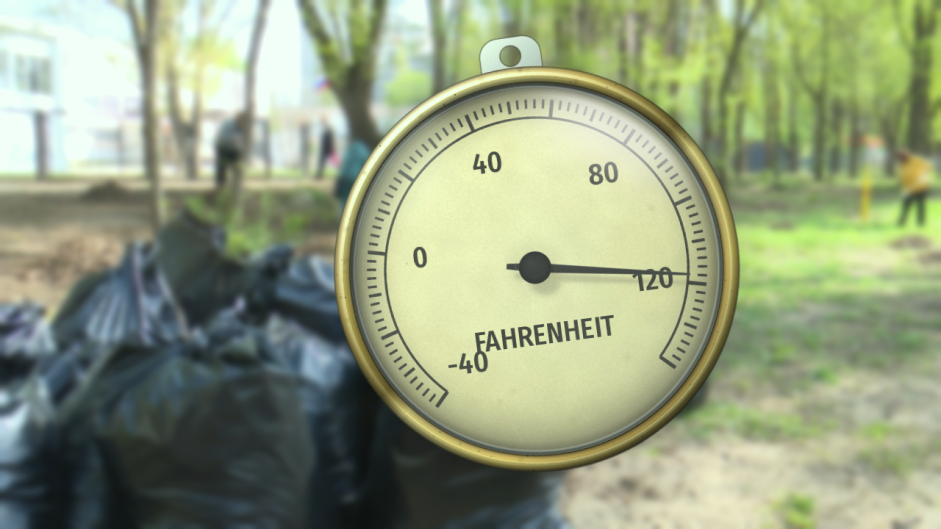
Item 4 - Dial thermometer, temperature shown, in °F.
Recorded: 118 °F
